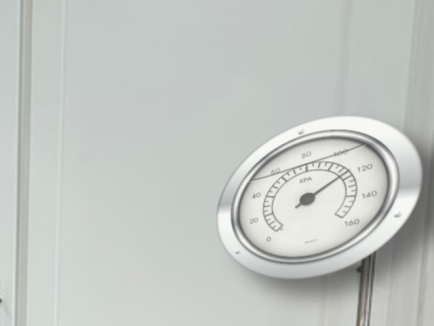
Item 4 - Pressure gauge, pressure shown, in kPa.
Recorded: 115 kPa
